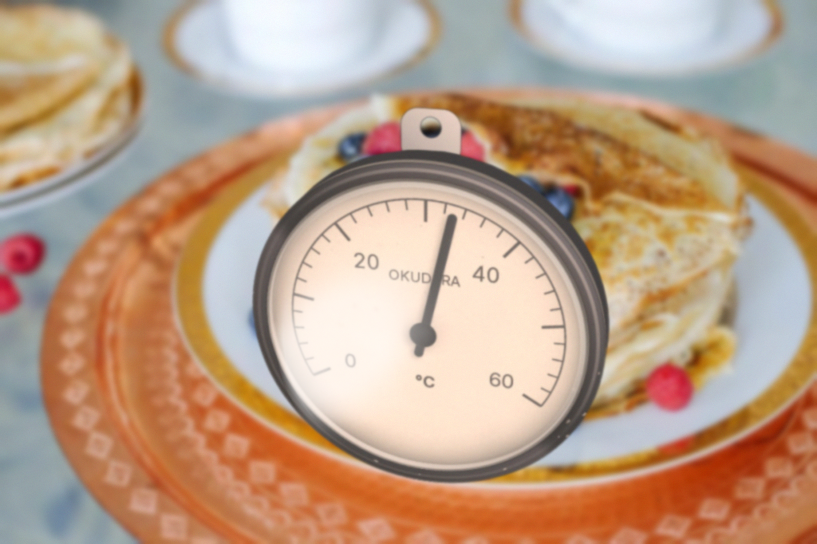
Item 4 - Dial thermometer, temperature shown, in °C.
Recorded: 33 °C
